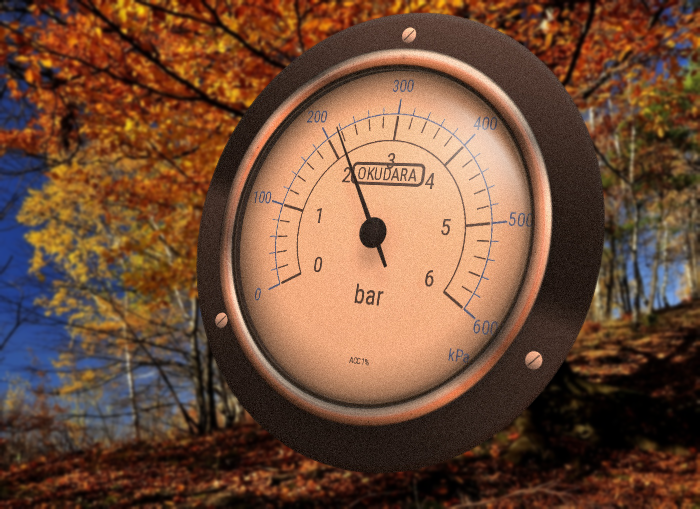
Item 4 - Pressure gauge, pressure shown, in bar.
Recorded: 2.2 bar
